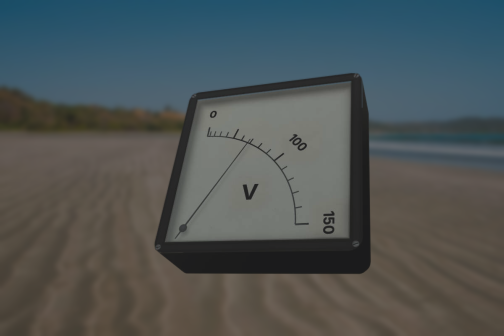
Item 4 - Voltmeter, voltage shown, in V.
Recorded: 70 V
